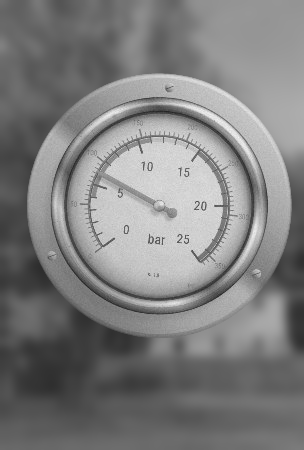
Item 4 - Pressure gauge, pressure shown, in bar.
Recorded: 6 bar
